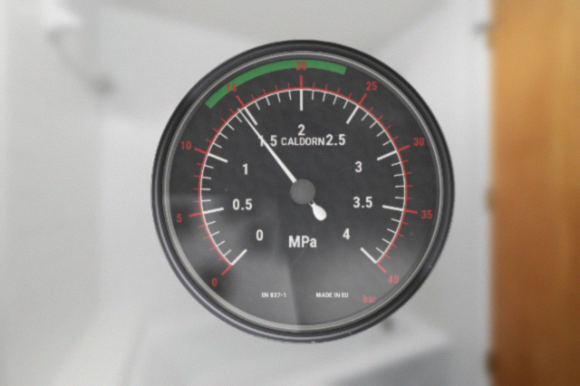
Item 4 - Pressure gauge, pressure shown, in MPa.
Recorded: 1.45 MPa
